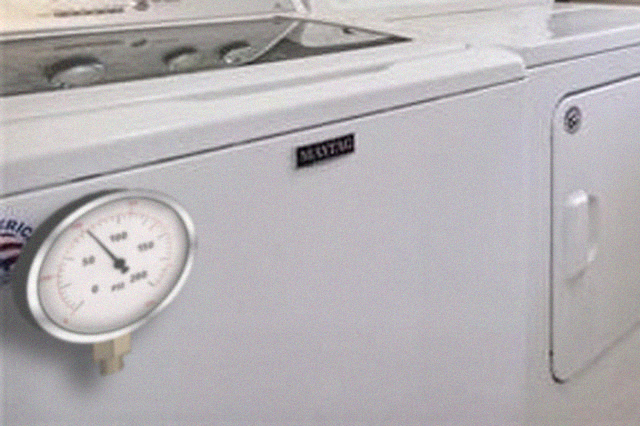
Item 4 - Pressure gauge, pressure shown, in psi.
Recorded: 75 psi
